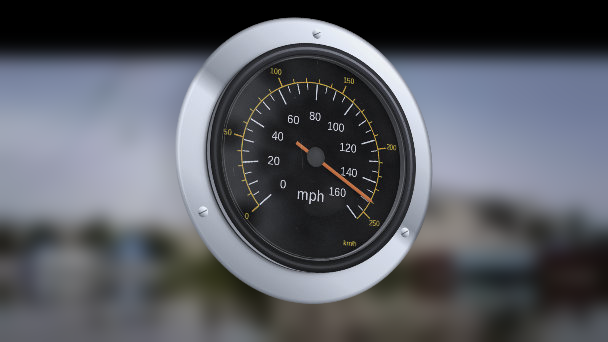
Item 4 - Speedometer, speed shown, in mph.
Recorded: 150 mph
